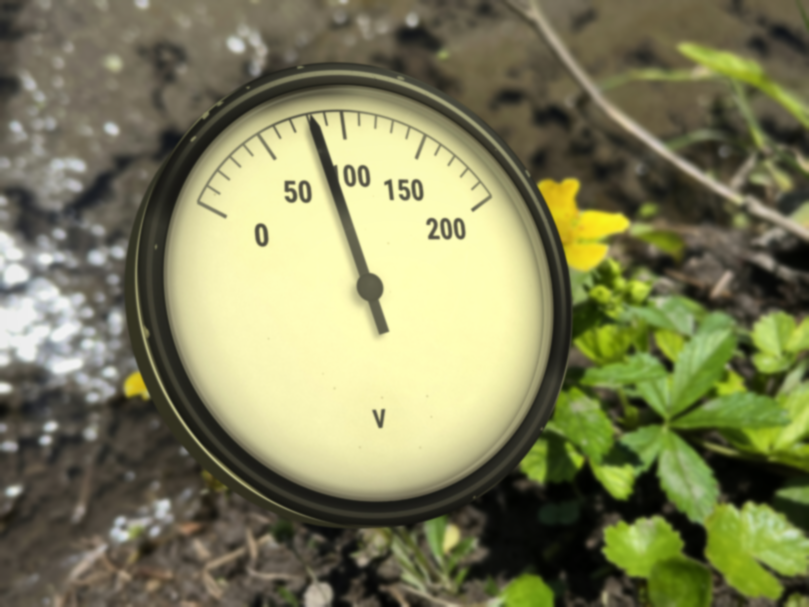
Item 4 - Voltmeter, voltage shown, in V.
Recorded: 80 V
